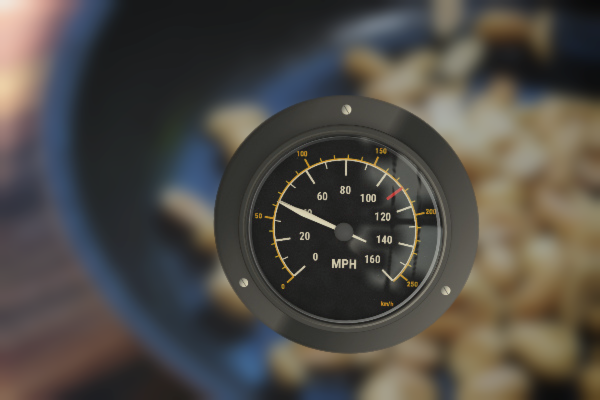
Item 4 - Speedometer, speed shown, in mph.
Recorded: 40 mph
